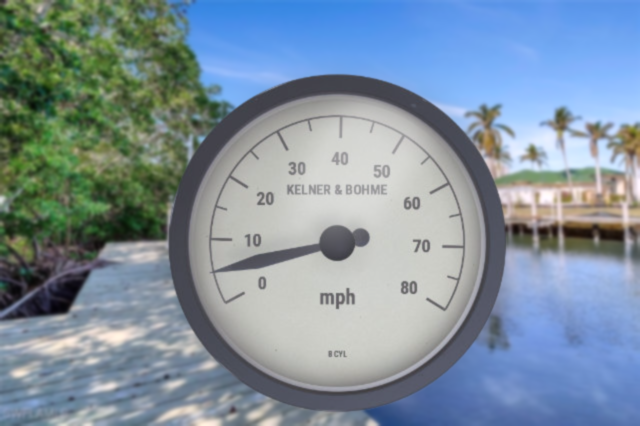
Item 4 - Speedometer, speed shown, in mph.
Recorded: 5 mph
